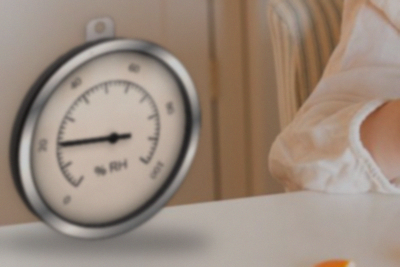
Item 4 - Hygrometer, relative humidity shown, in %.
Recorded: 20 %
